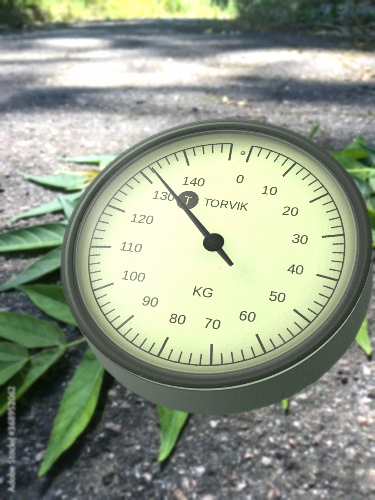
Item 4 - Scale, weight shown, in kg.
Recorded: 132 kg
